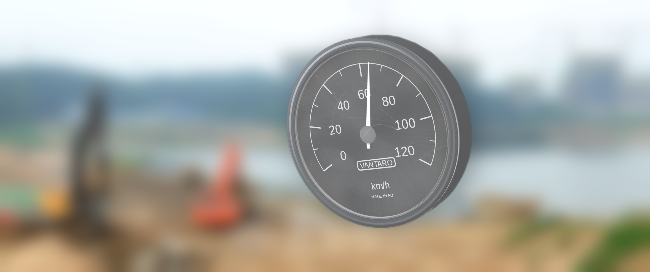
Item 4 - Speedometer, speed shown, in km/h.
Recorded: 65 km/h
